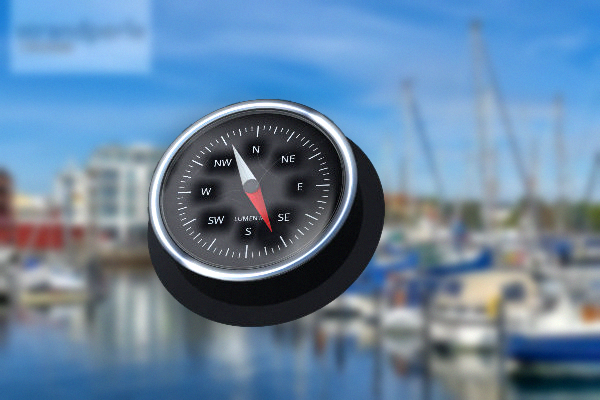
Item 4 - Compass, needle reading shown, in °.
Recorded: 155 °
